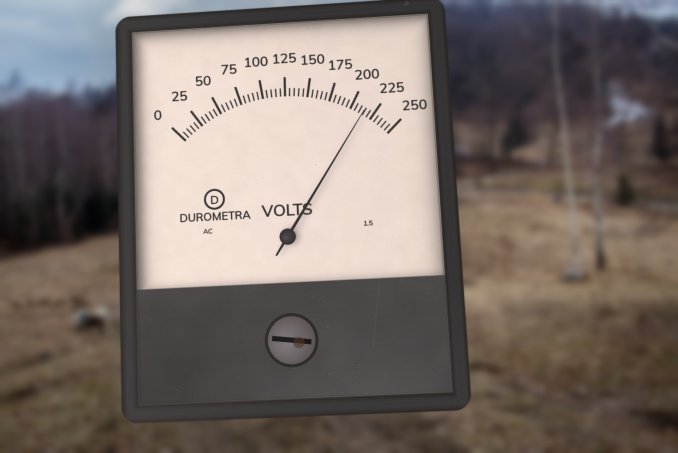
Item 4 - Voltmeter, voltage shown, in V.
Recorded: 215 V
